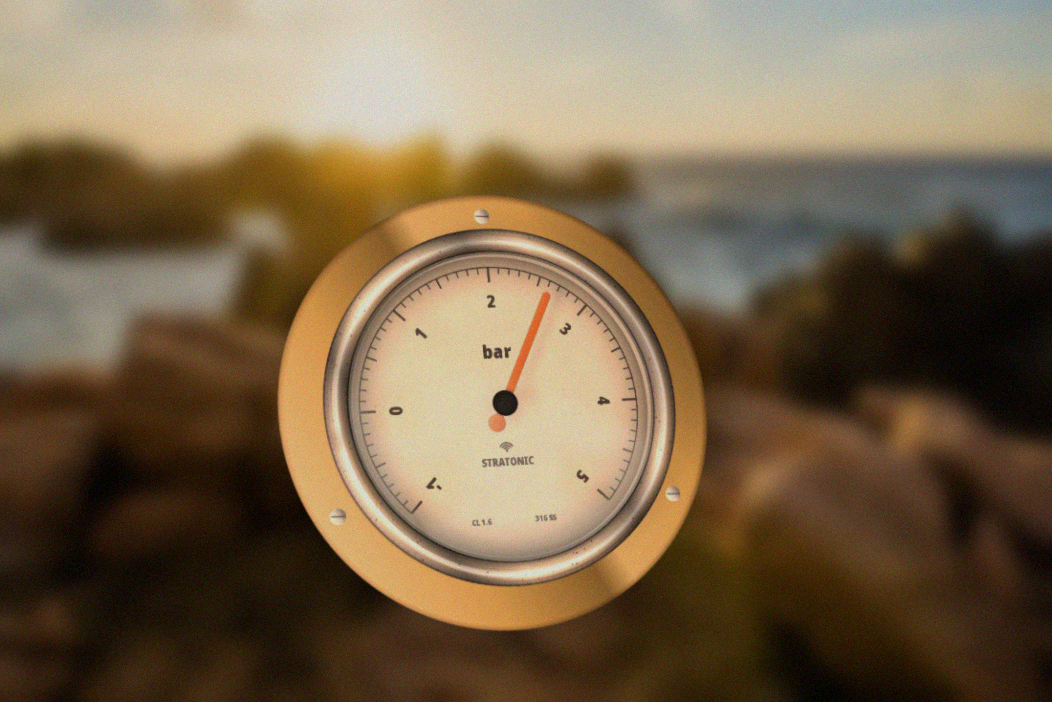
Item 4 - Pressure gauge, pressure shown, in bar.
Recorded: 2.6 bar
